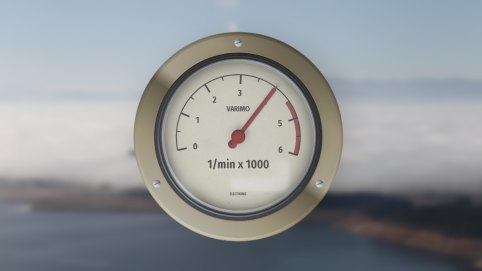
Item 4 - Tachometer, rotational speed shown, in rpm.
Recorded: 4000 rpm
